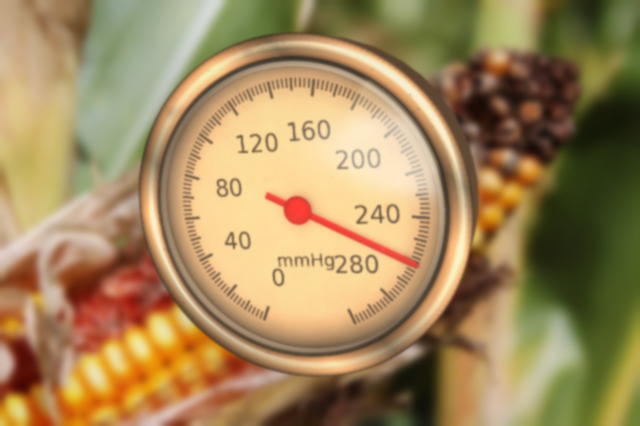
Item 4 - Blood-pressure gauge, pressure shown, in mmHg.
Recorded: 260 mmHg
